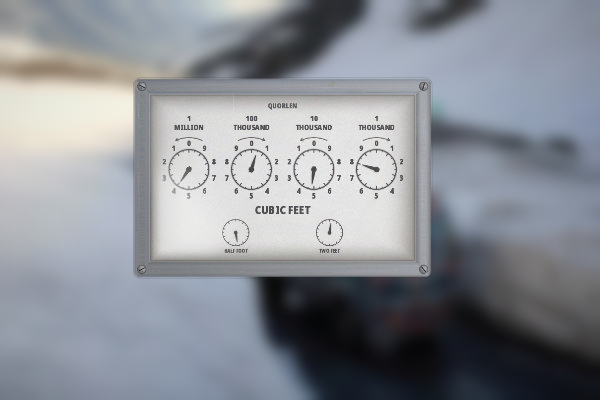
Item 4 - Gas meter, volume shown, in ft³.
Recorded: 404800 ft³
